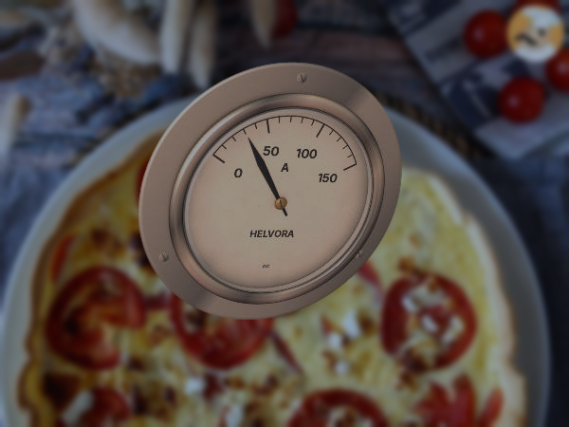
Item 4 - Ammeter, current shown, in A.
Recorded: 30 A
